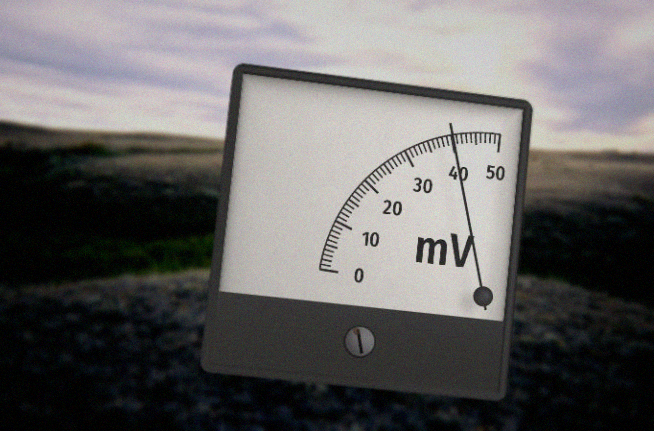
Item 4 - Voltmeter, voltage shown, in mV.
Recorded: 40 mV
